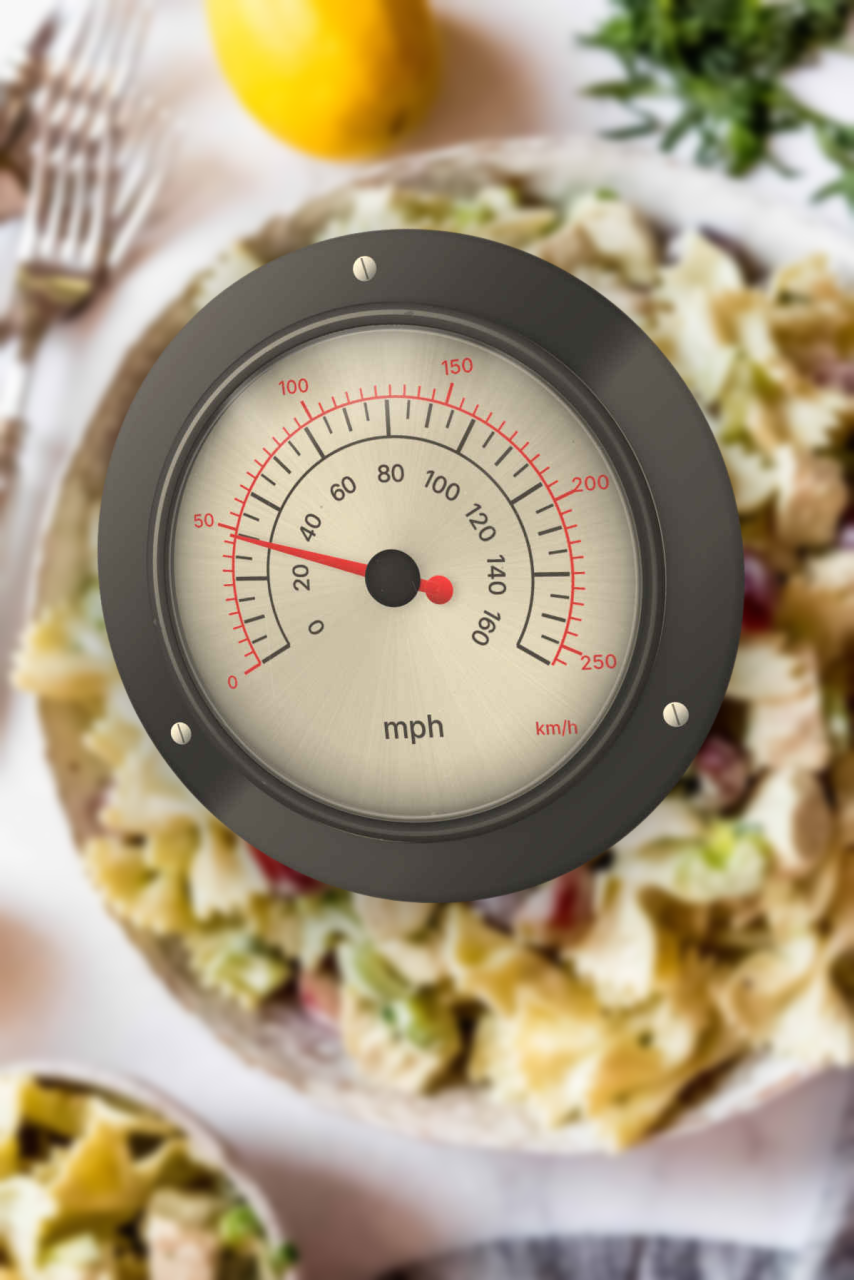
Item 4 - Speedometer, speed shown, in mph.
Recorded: 30 mph
